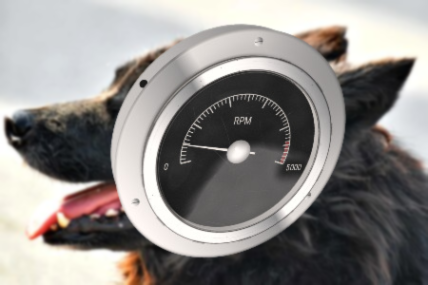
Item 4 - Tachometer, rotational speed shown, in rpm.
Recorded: 500 rpm
